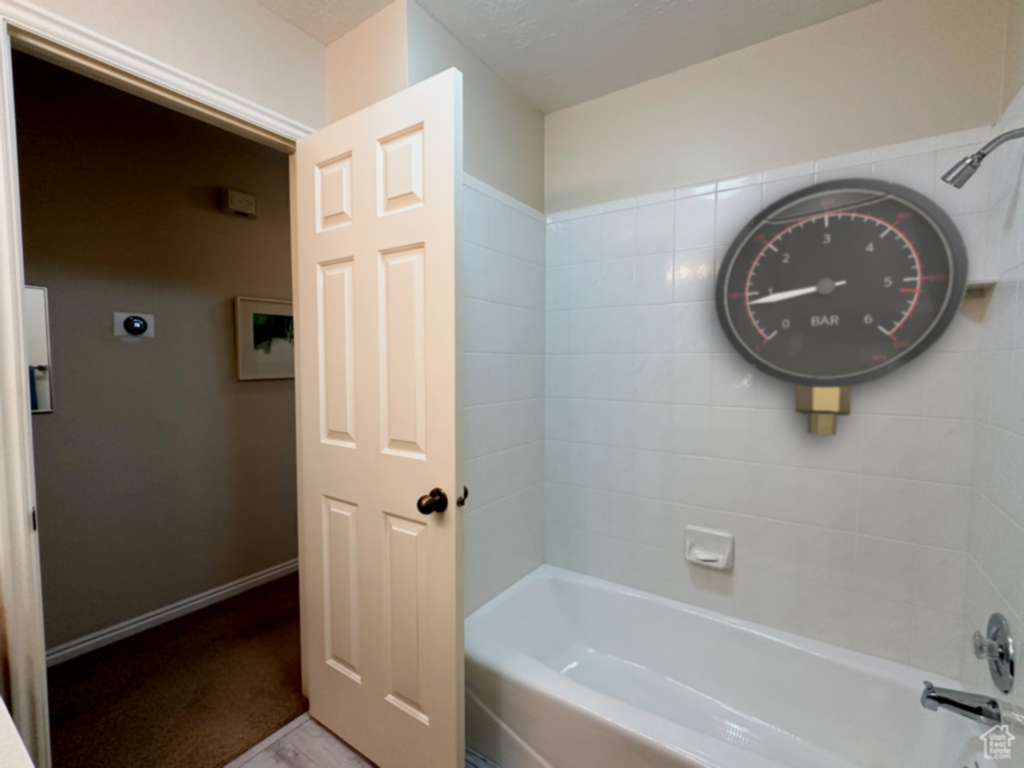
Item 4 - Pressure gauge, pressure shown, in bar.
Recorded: 0.8 bar
